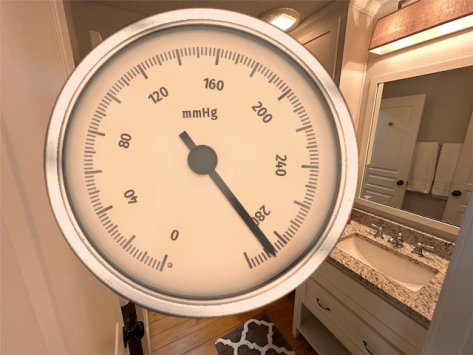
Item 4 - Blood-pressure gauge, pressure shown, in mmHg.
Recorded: 288 mmHg
